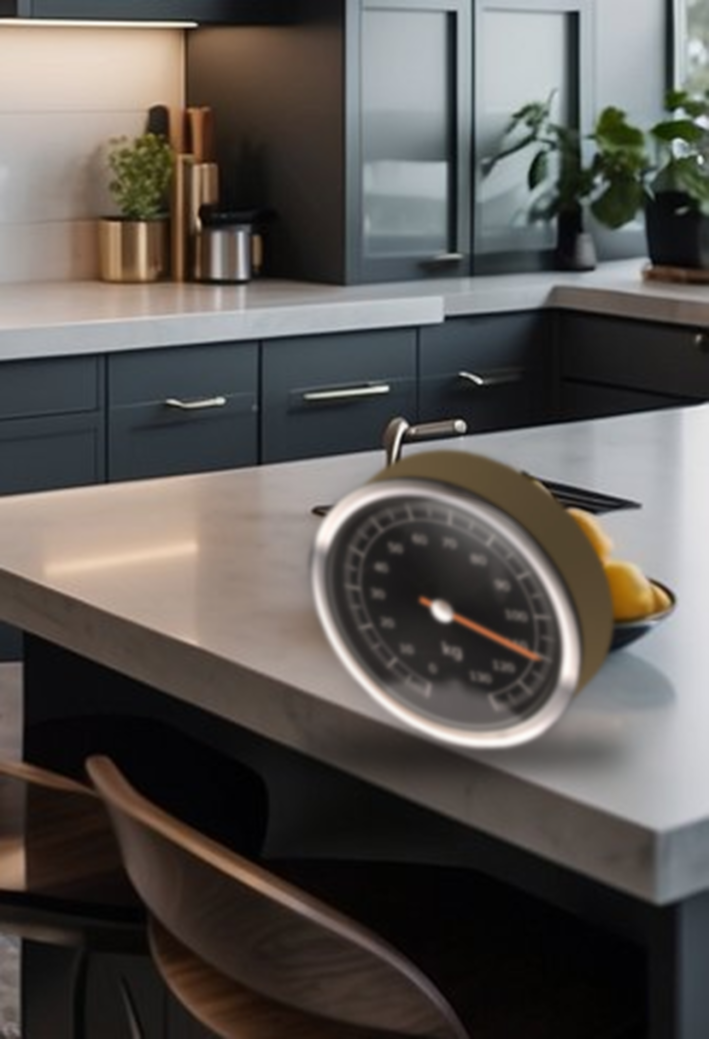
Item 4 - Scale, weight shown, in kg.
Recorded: 110 kg
